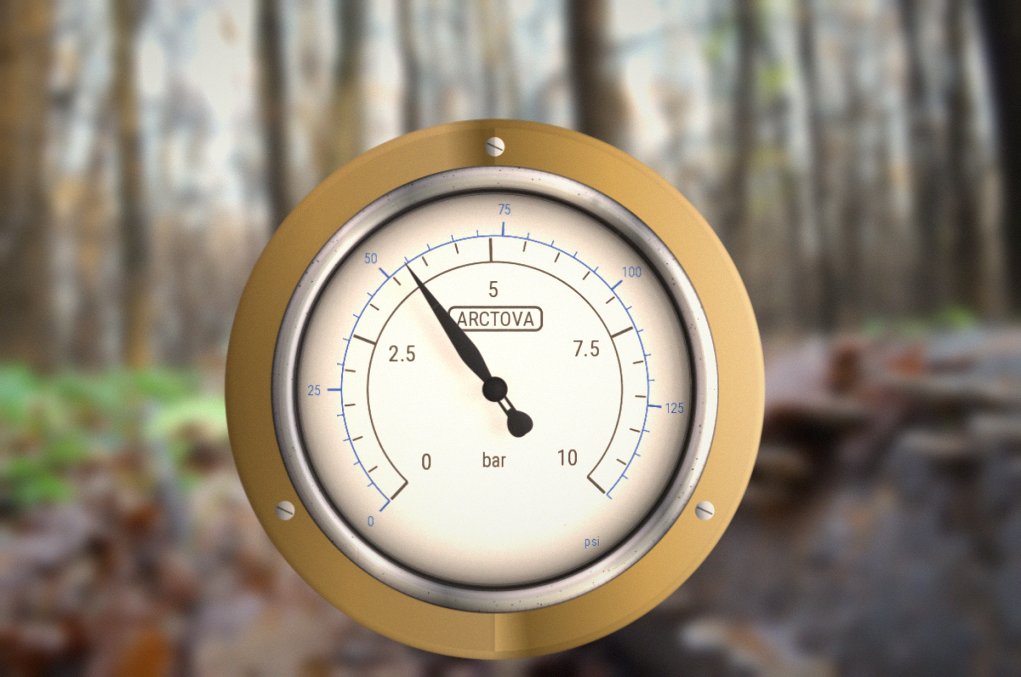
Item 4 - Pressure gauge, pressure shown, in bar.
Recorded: 3.75 bar
